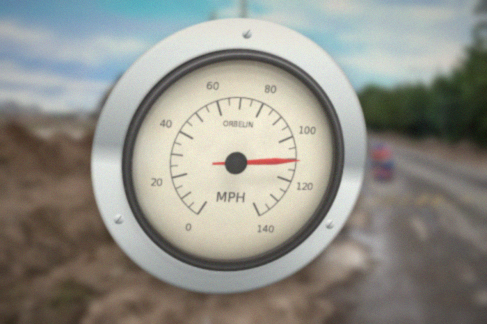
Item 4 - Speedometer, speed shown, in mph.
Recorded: 110 mph
